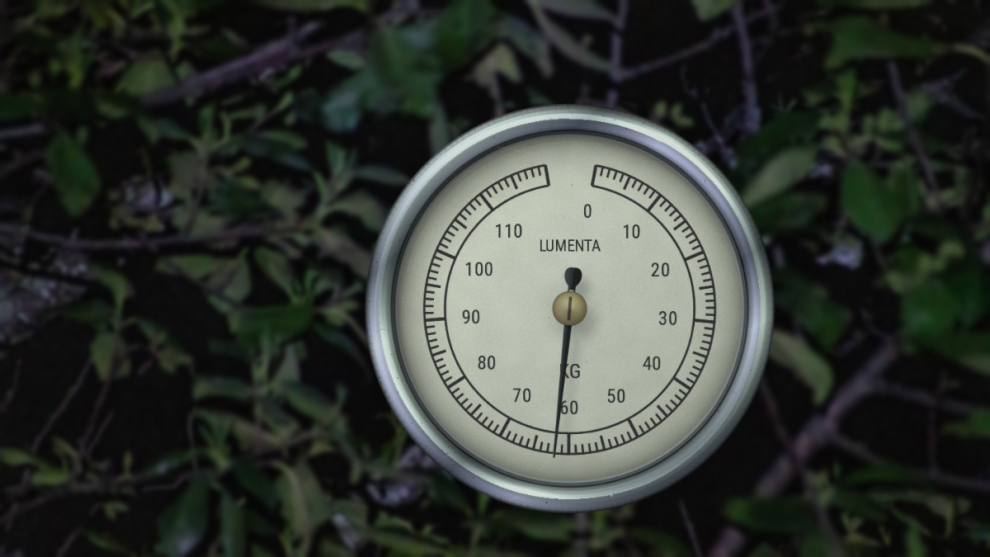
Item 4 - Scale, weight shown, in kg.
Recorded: 62 kg
